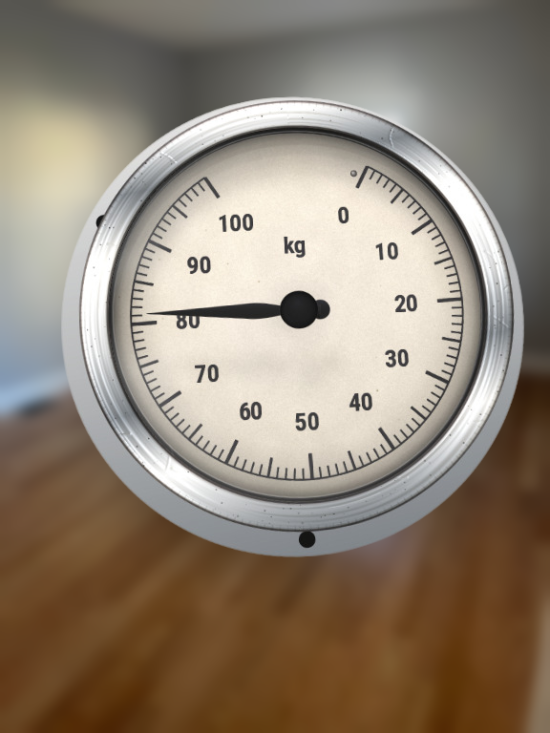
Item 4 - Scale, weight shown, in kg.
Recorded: 81 kg
